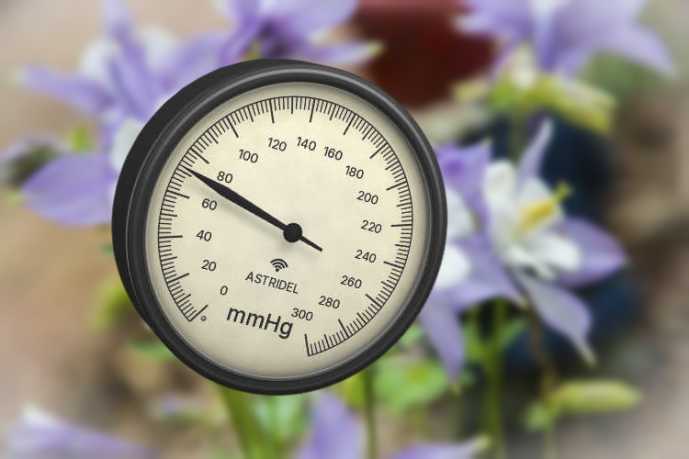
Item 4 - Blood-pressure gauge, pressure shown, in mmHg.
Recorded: 72 mmHg
